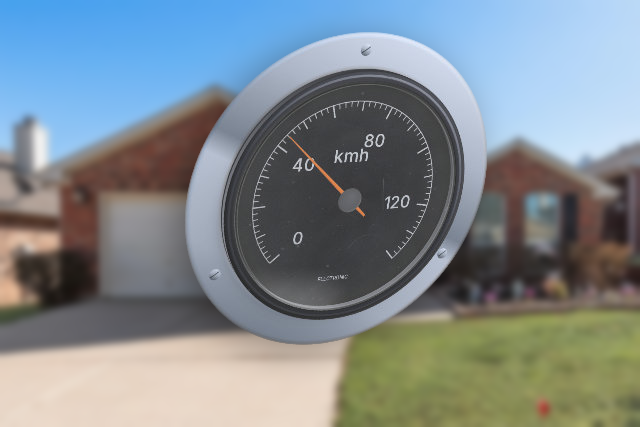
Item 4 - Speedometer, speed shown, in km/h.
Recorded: 44 km/h
